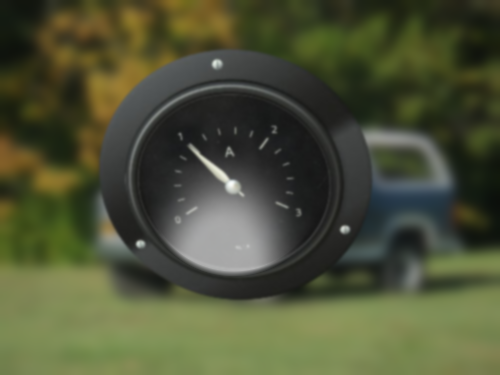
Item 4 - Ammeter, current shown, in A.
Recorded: 1 A
